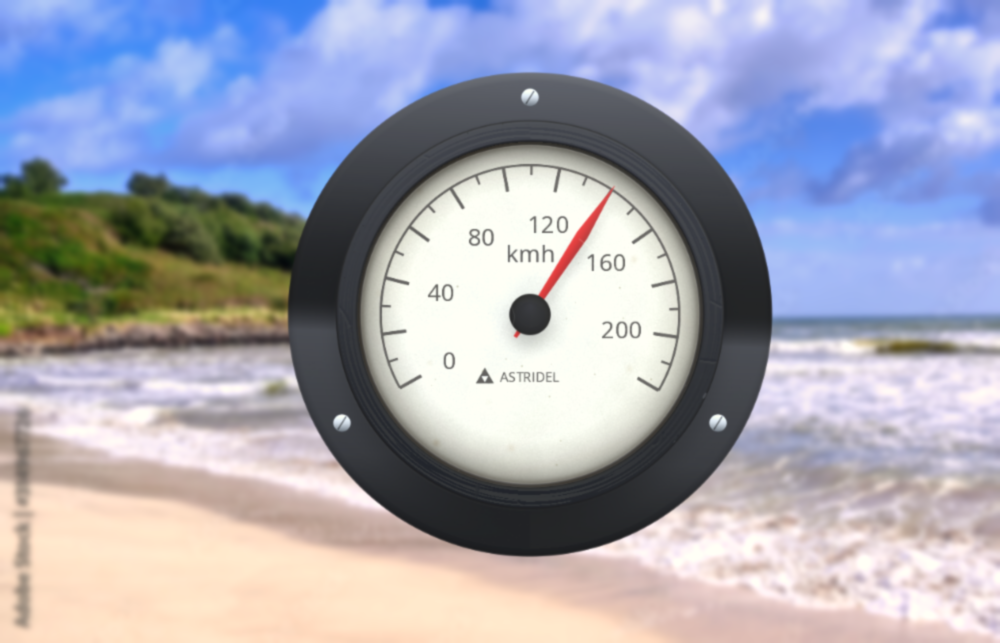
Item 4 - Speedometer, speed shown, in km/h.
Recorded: 140 km/h
